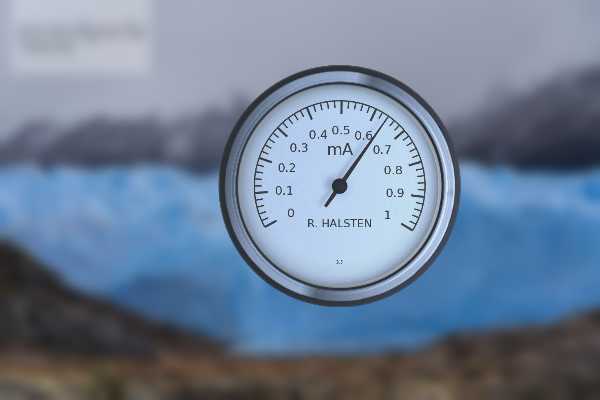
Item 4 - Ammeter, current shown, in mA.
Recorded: 0.64 mA
